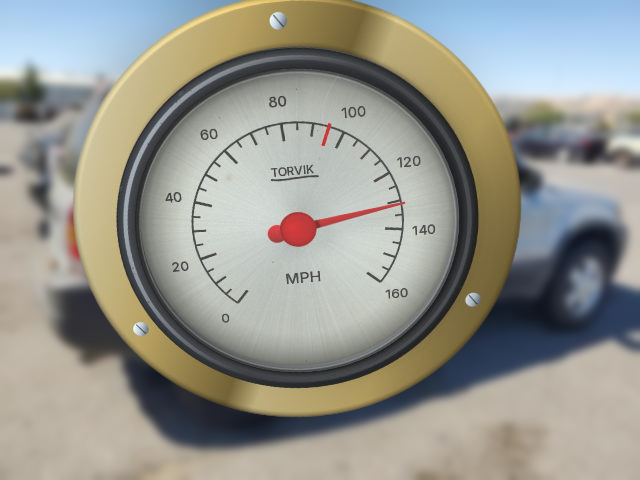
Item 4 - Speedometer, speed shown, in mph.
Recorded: 130 mph
